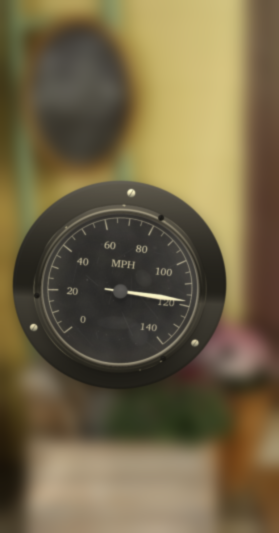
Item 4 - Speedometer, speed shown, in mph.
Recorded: 117.5 mph
